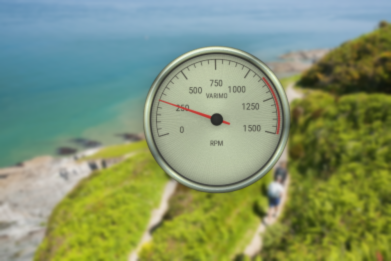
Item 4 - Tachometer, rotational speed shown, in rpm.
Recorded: 250 rpm
